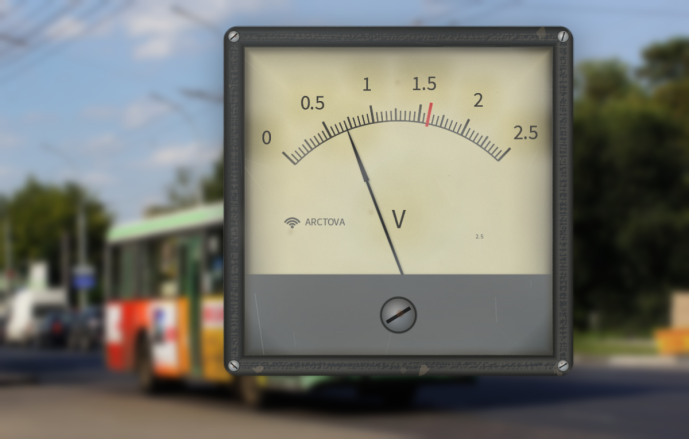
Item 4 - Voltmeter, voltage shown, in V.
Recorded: 0.7 V
